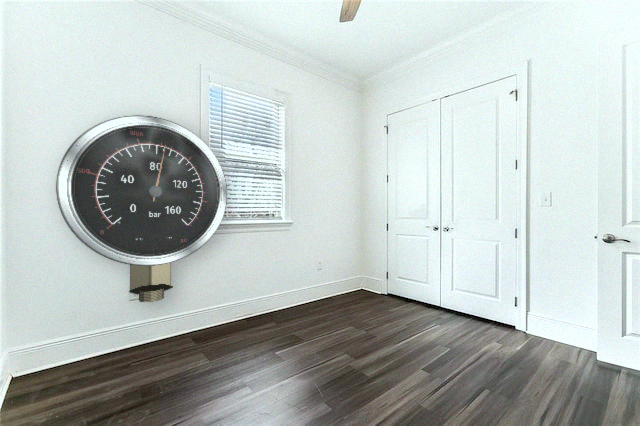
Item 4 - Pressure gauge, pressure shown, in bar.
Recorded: 85 bar
